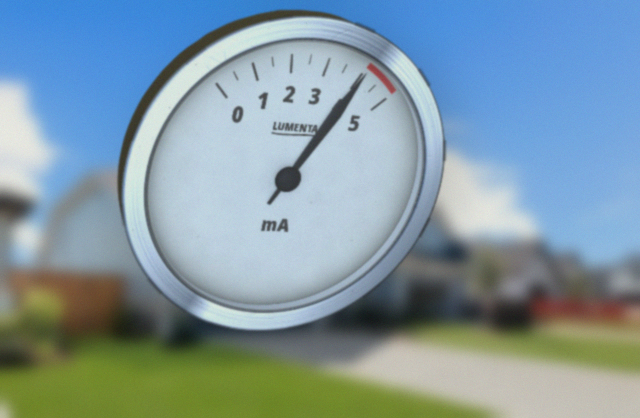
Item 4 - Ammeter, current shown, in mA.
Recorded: 4 mA
